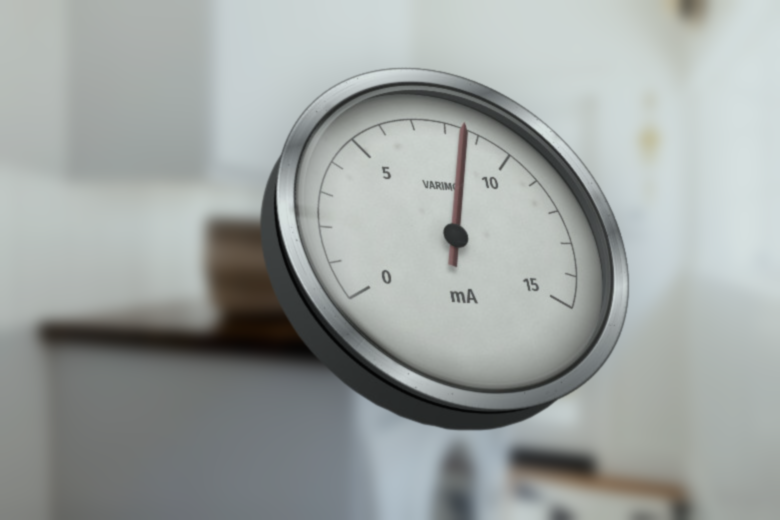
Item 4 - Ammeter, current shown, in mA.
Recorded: 8.5 mA
